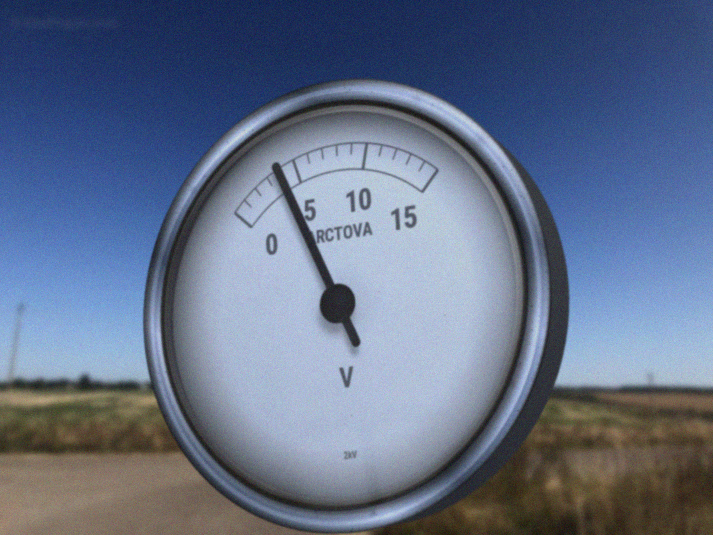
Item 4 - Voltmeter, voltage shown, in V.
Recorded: 4 V
